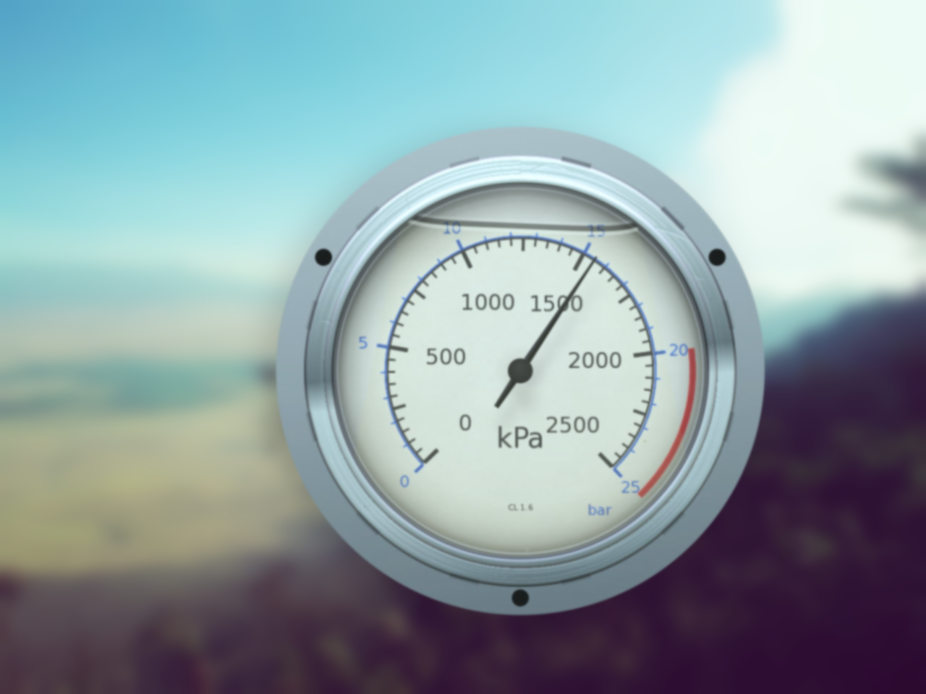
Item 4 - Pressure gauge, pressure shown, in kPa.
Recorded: 1550 kPa
